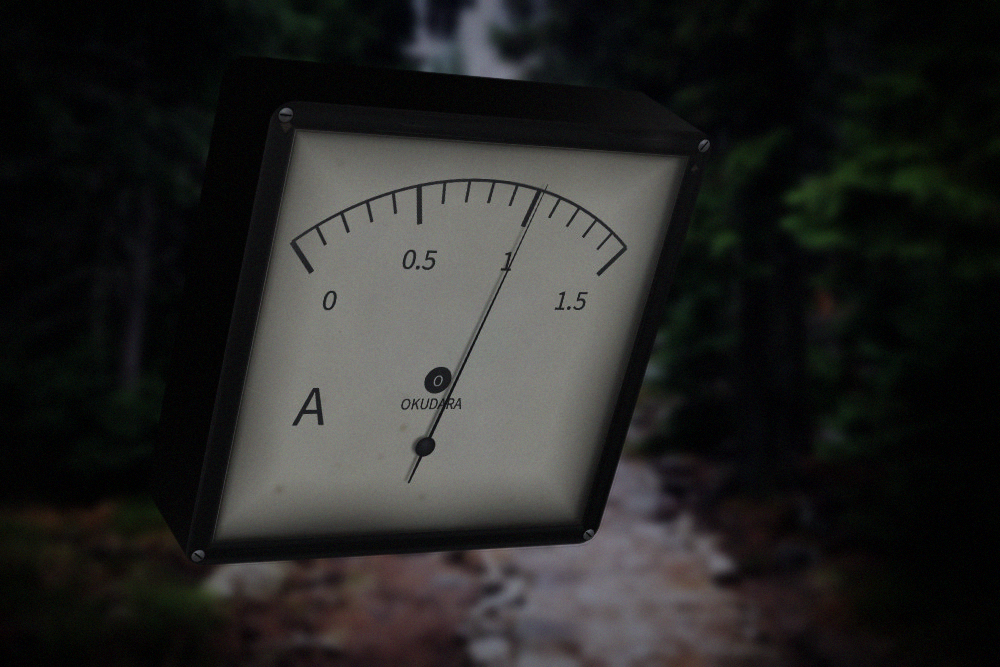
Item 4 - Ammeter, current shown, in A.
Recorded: 1 A
